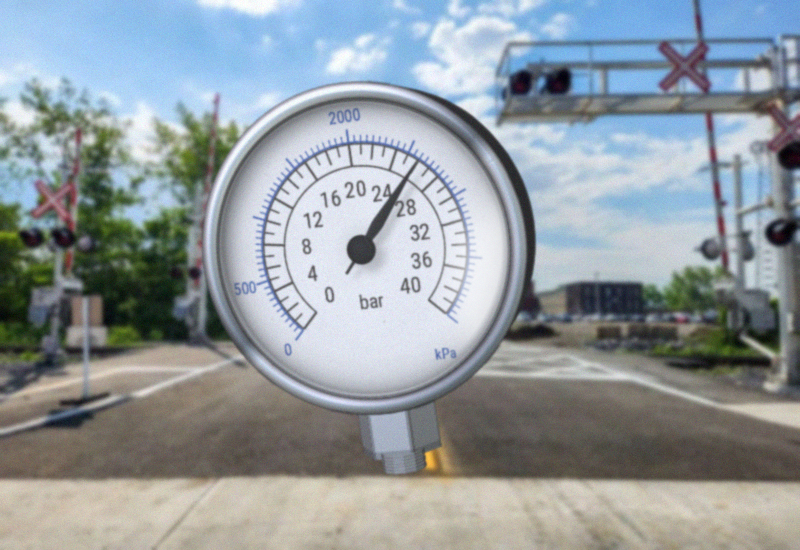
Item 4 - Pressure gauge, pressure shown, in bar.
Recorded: 26 bar
